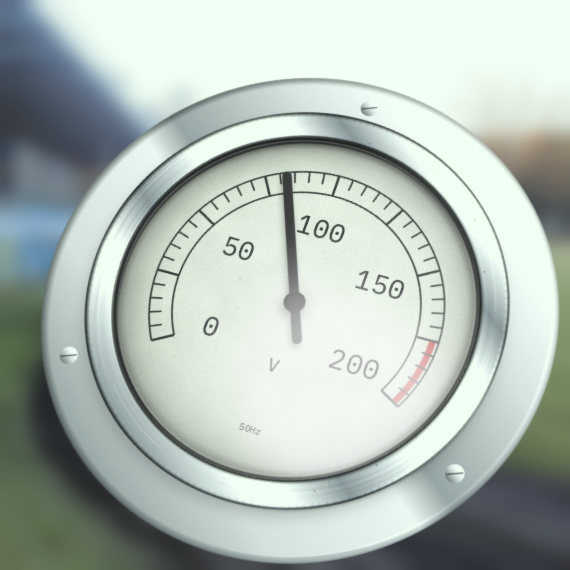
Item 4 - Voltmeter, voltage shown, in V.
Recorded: 82.5 V
